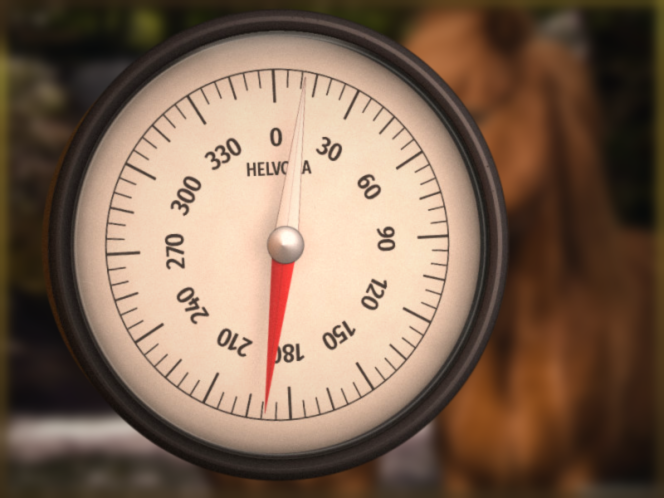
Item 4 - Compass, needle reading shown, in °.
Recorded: 190 °
